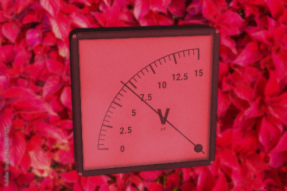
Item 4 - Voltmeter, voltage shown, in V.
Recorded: 7 V
